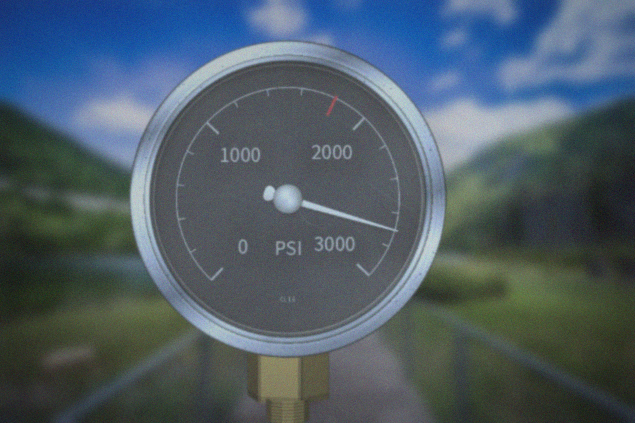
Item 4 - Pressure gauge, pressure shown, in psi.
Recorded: 2700 psi
